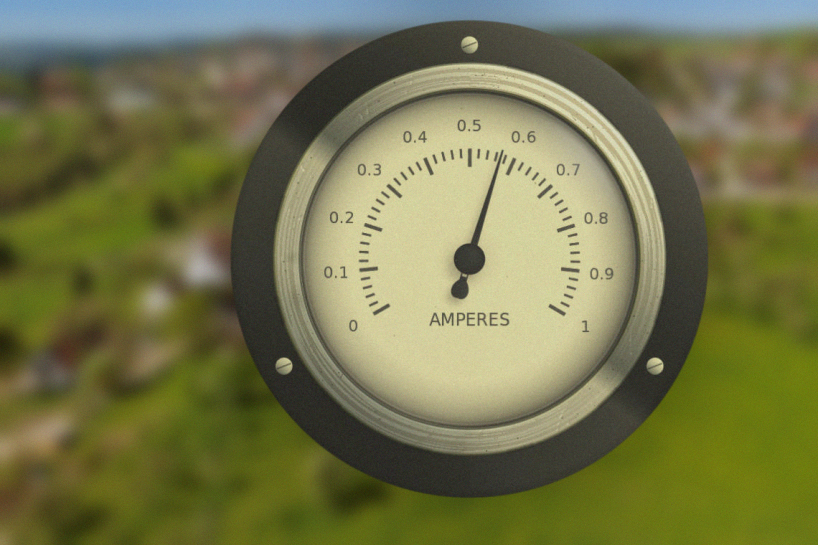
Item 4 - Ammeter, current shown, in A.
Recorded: 0.57 A
